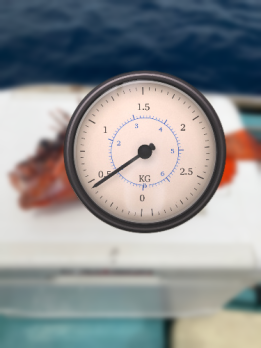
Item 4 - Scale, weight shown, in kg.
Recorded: 0.45 kg
